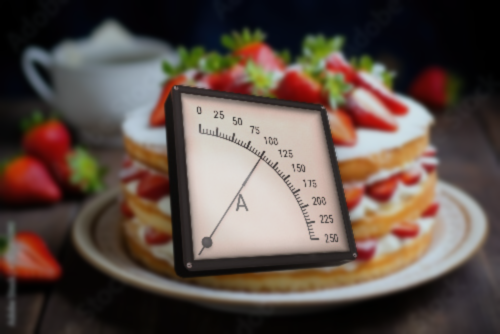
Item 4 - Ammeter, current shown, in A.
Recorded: 100 A
